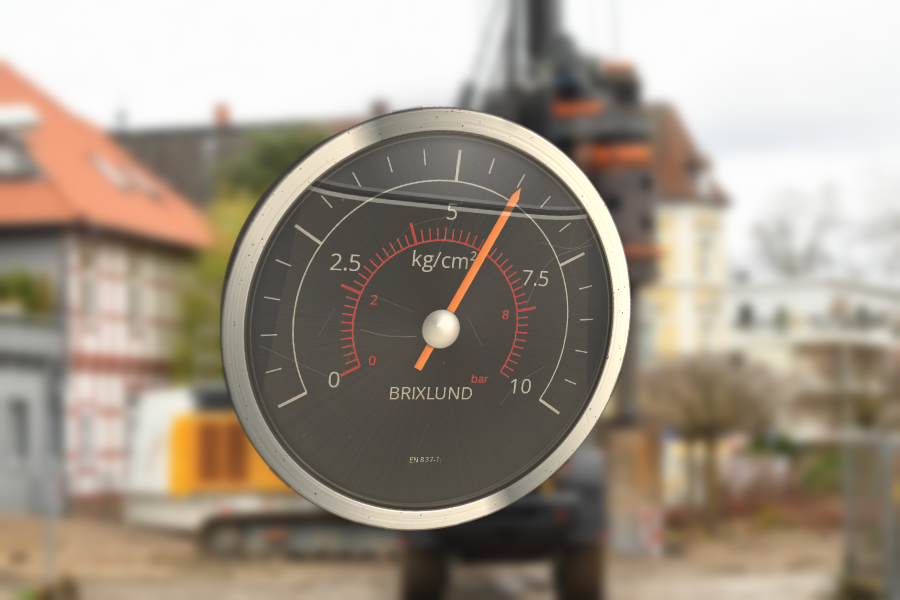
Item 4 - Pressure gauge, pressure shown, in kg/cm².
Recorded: 6 kg/cm²
